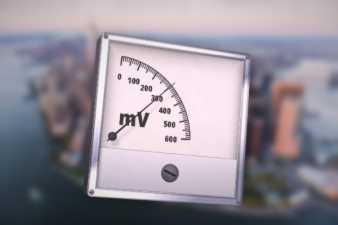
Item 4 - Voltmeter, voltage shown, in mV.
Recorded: 300 mV
